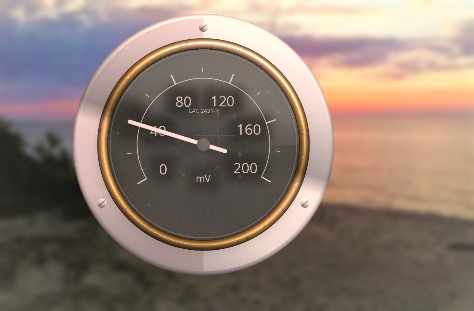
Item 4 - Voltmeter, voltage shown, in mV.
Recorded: 40 mV
